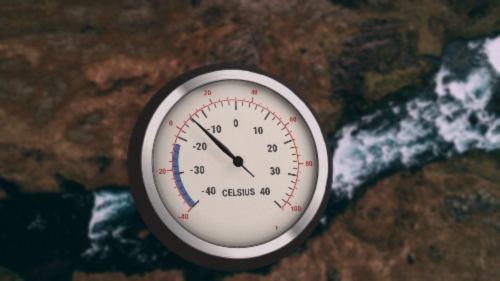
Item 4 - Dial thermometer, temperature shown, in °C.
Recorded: -14 °C
